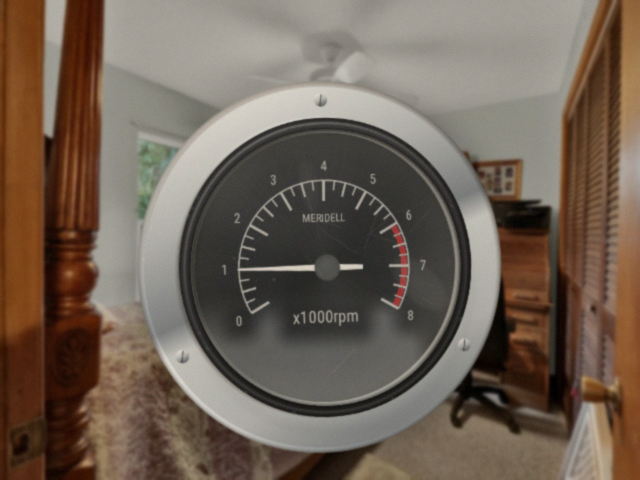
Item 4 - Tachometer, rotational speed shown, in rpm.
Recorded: 1000 rpm
